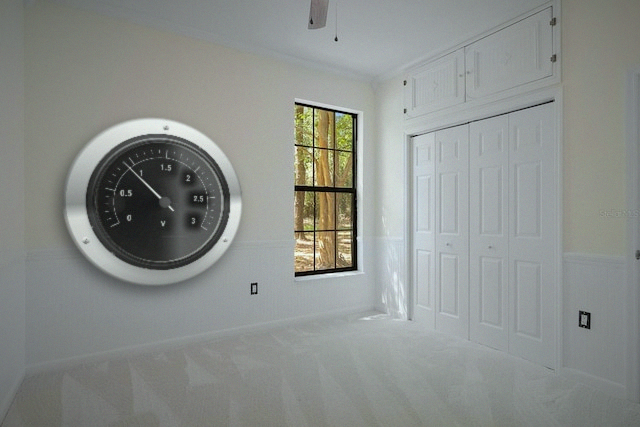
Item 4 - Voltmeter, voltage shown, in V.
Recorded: 0.9 V
